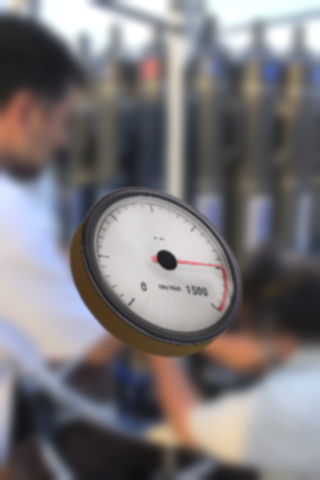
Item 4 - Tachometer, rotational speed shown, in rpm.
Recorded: 1250 rpm
